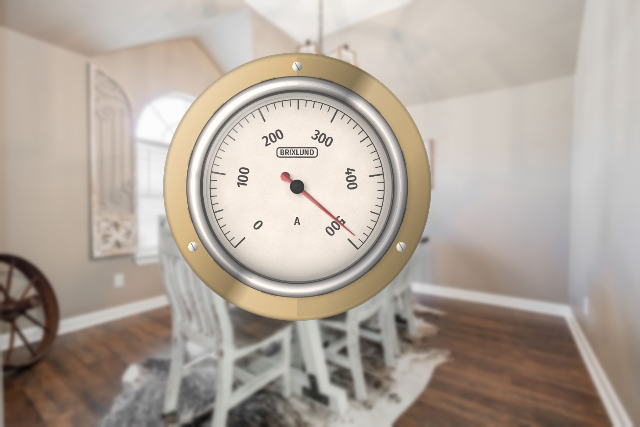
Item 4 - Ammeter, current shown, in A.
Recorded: 490 A
